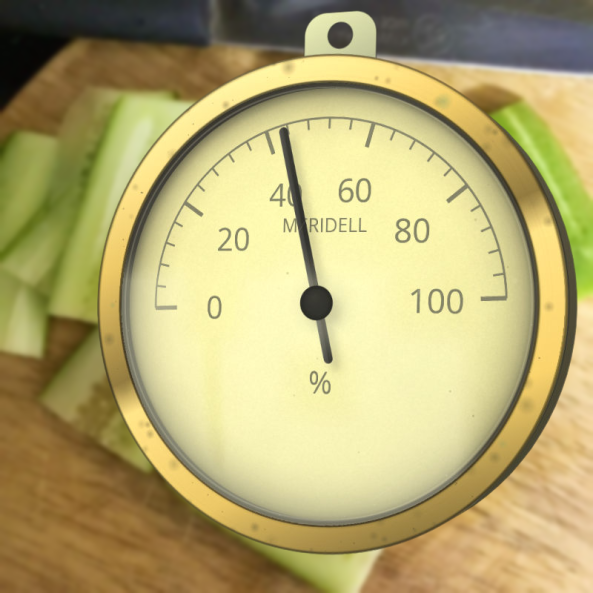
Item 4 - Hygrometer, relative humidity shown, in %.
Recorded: 44 %
